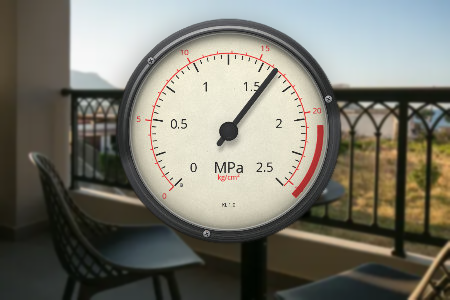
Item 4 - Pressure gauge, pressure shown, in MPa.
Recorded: 1.6 MPa
